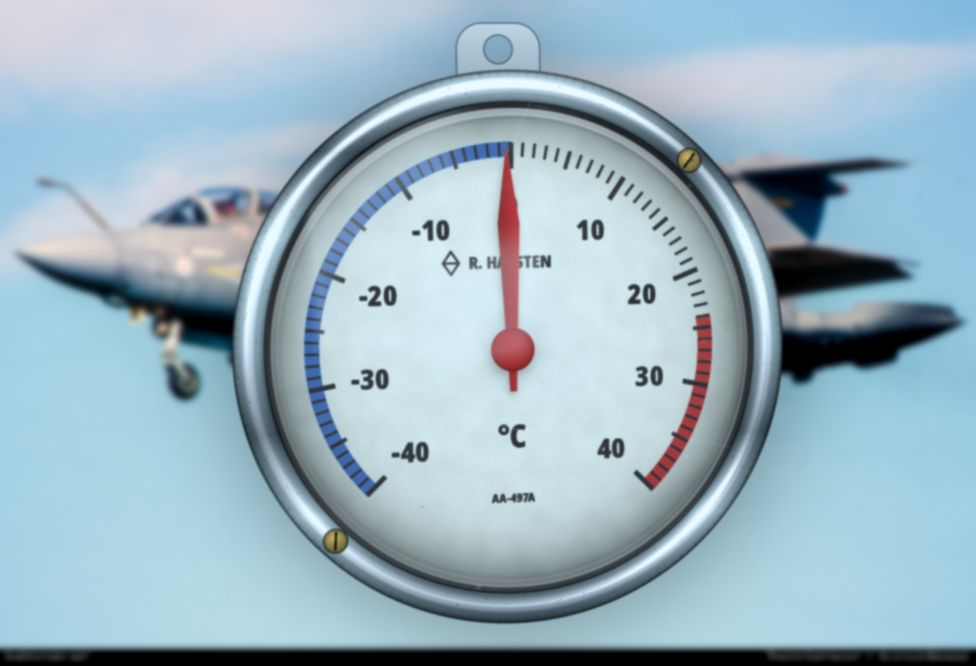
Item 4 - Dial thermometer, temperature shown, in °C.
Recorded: -0.5 °C
